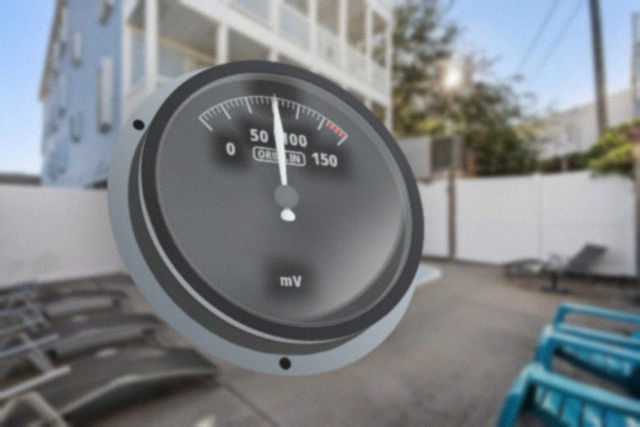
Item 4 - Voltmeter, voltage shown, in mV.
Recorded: 75 mV
